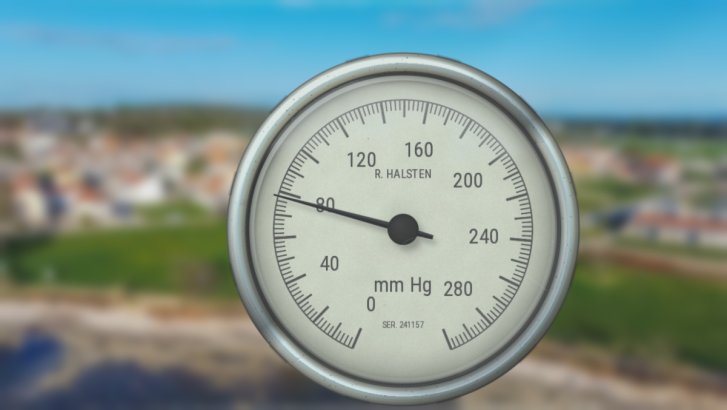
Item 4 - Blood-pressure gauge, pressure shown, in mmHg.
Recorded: 78 mmHg
